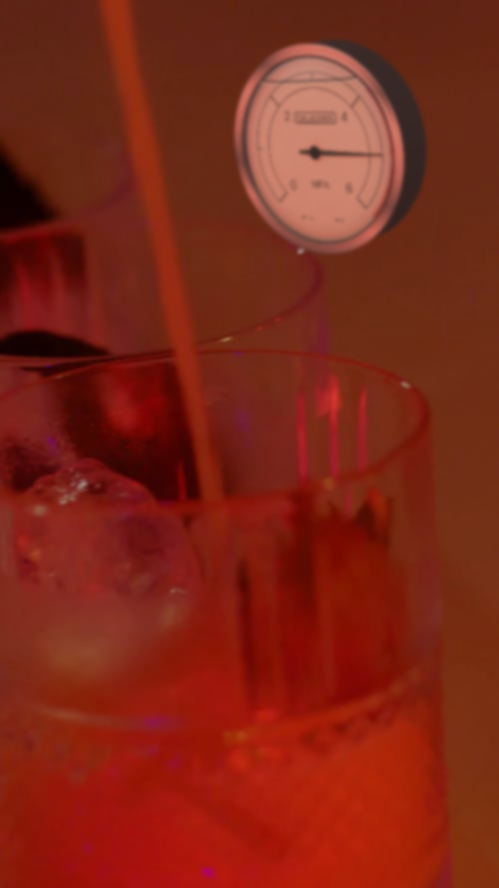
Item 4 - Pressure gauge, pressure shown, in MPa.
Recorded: 5 MPa
